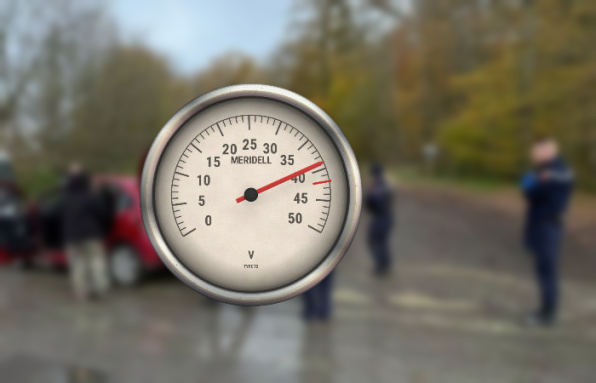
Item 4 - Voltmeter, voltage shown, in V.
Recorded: 39 V
